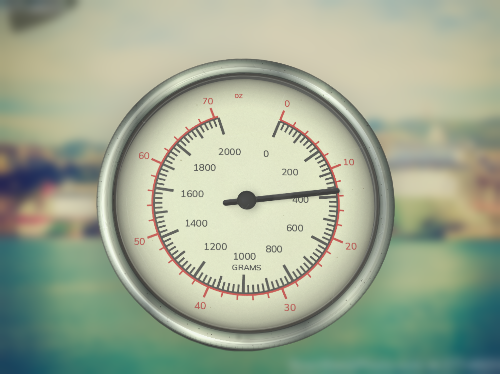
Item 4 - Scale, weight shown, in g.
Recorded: 380 g
